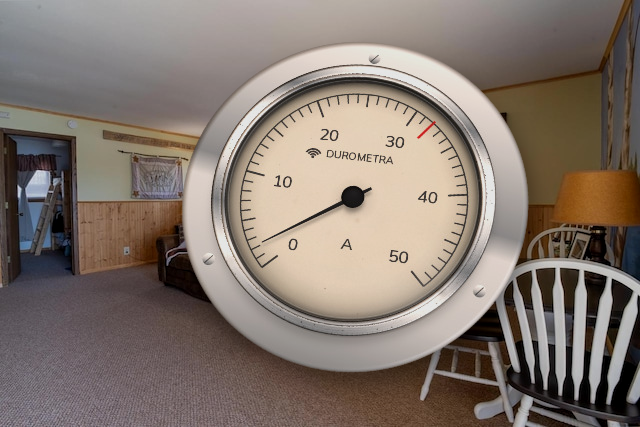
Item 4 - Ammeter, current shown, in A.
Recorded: 2 A
